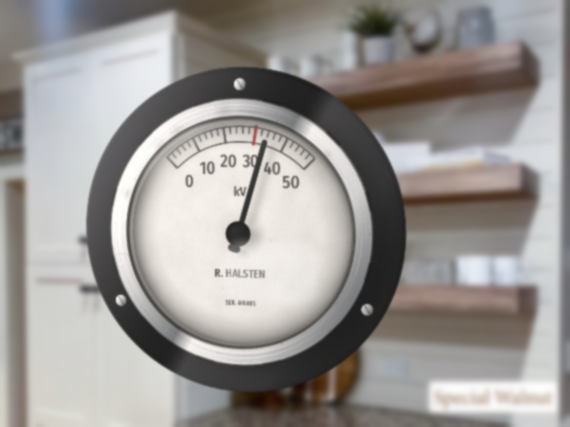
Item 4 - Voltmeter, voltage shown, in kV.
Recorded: 34 kV
